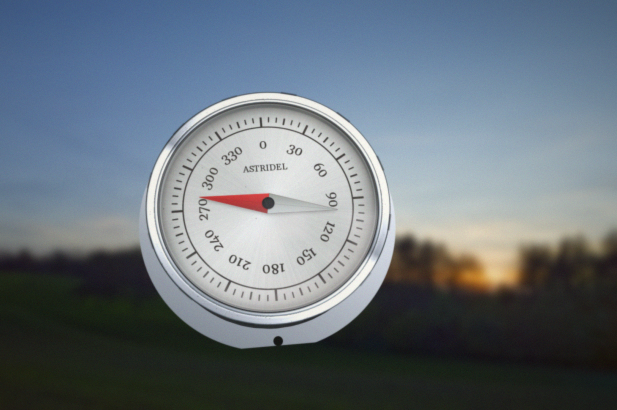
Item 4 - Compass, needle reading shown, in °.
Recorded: 280 °
